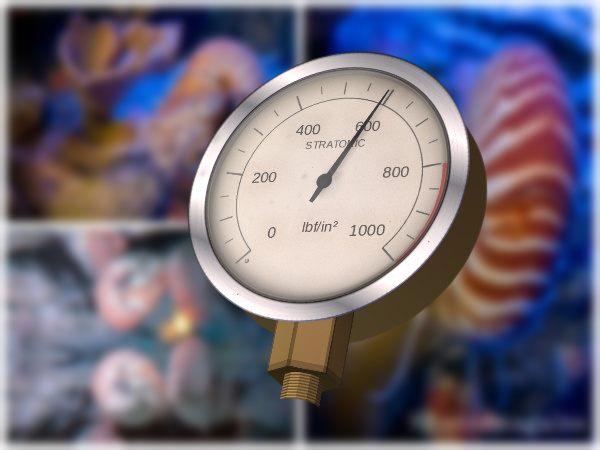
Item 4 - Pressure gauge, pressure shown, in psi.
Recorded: 600 psi
